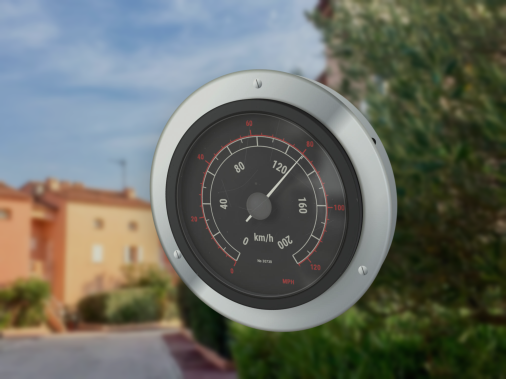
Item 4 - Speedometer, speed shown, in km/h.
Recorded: 130 km/h
